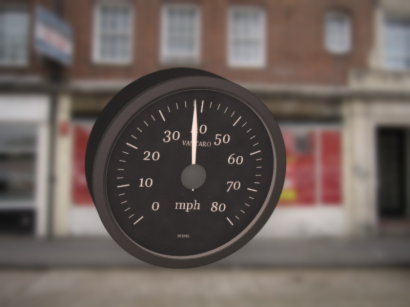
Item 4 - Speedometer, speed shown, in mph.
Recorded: 38 mph
